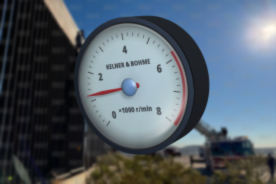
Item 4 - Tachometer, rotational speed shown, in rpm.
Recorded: 1200 rpm
